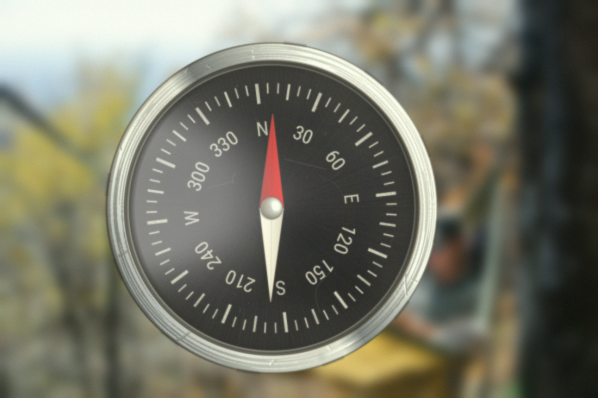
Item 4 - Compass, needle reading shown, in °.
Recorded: 7.5 °
